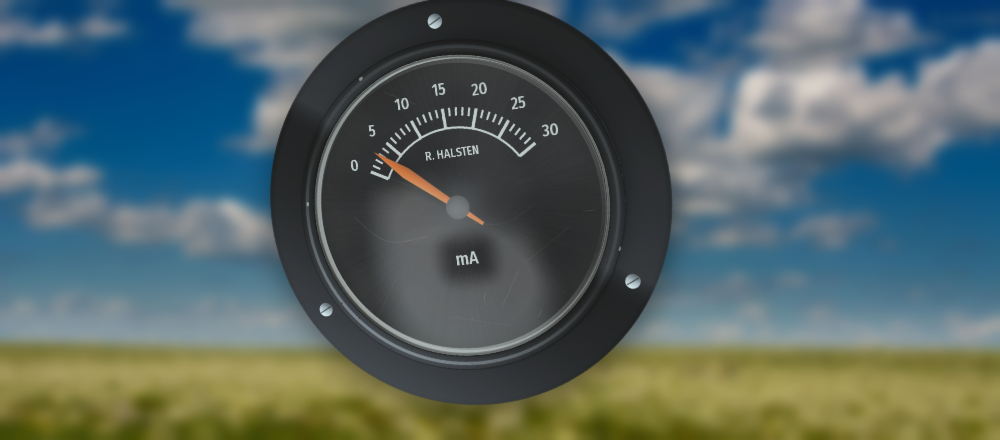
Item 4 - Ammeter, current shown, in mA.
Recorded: 3 mA
